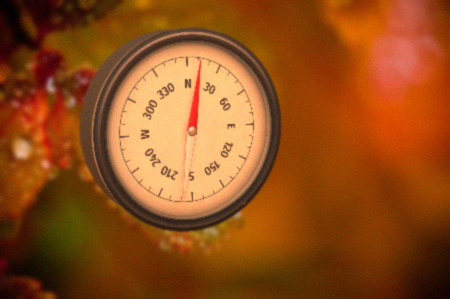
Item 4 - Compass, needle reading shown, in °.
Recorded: 10 °
